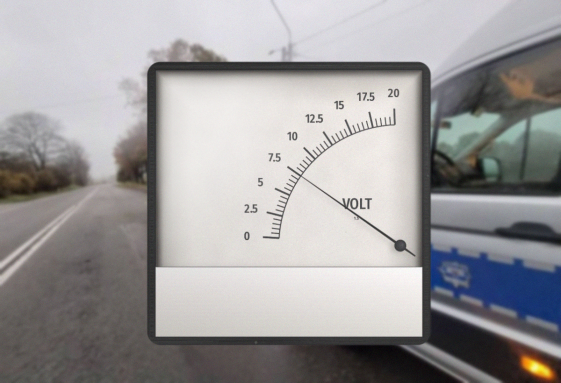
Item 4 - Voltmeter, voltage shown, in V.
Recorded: 7.5 V
